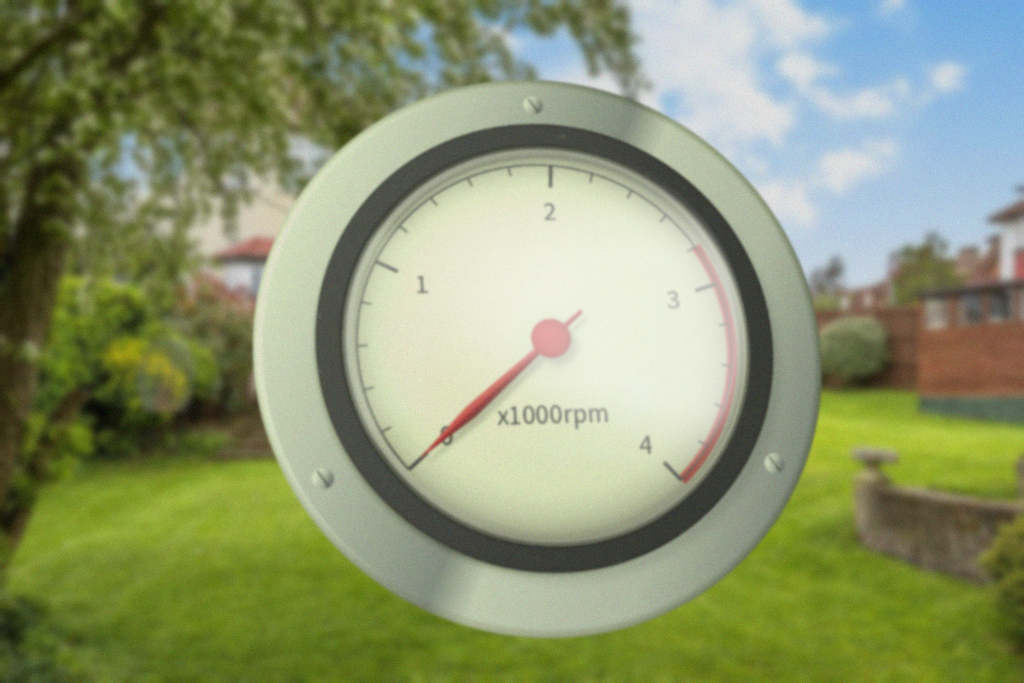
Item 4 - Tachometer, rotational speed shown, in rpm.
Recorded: 0 rpm
